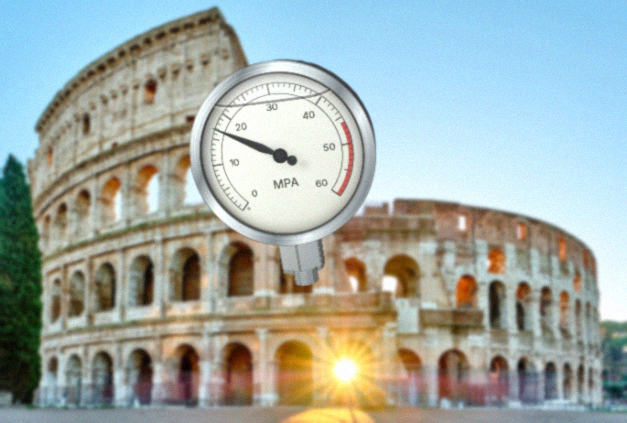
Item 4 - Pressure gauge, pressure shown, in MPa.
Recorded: 17 MPa
